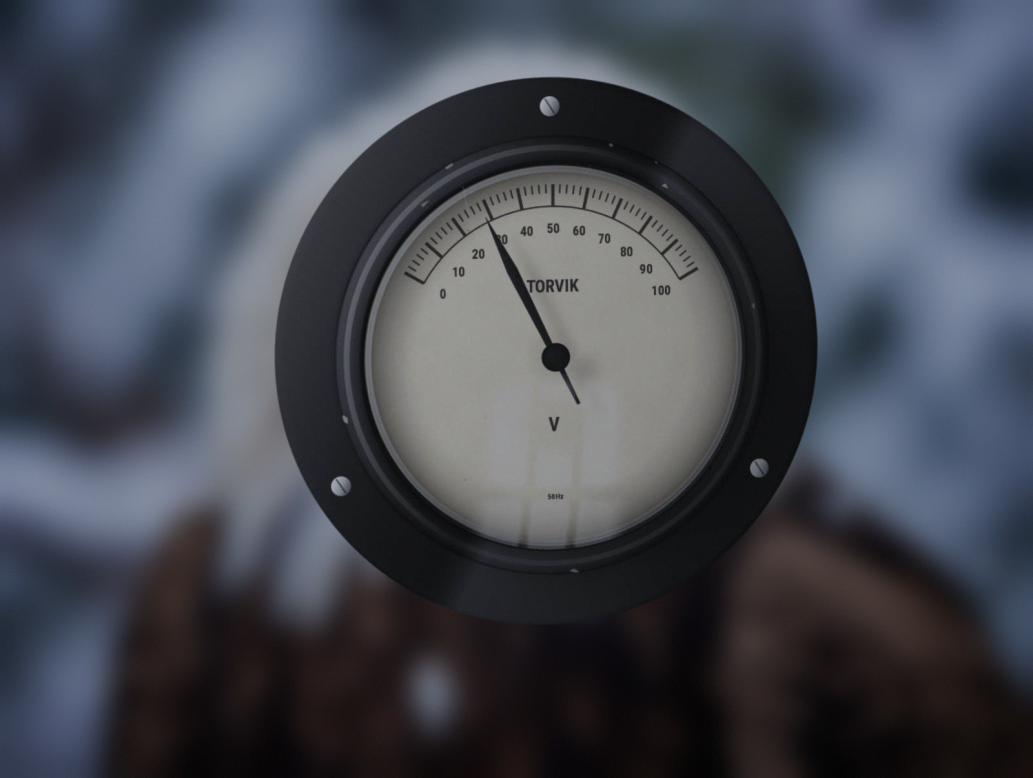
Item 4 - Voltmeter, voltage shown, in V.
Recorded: 28 V
